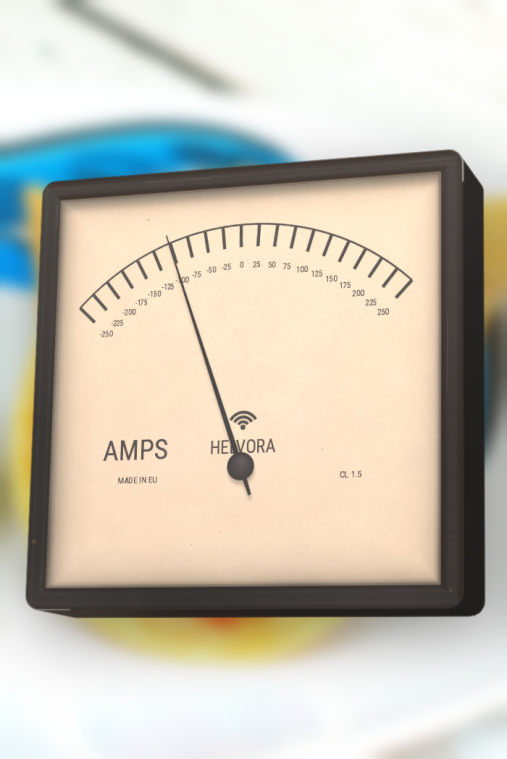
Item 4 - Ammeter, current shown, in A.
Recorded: -100 A
